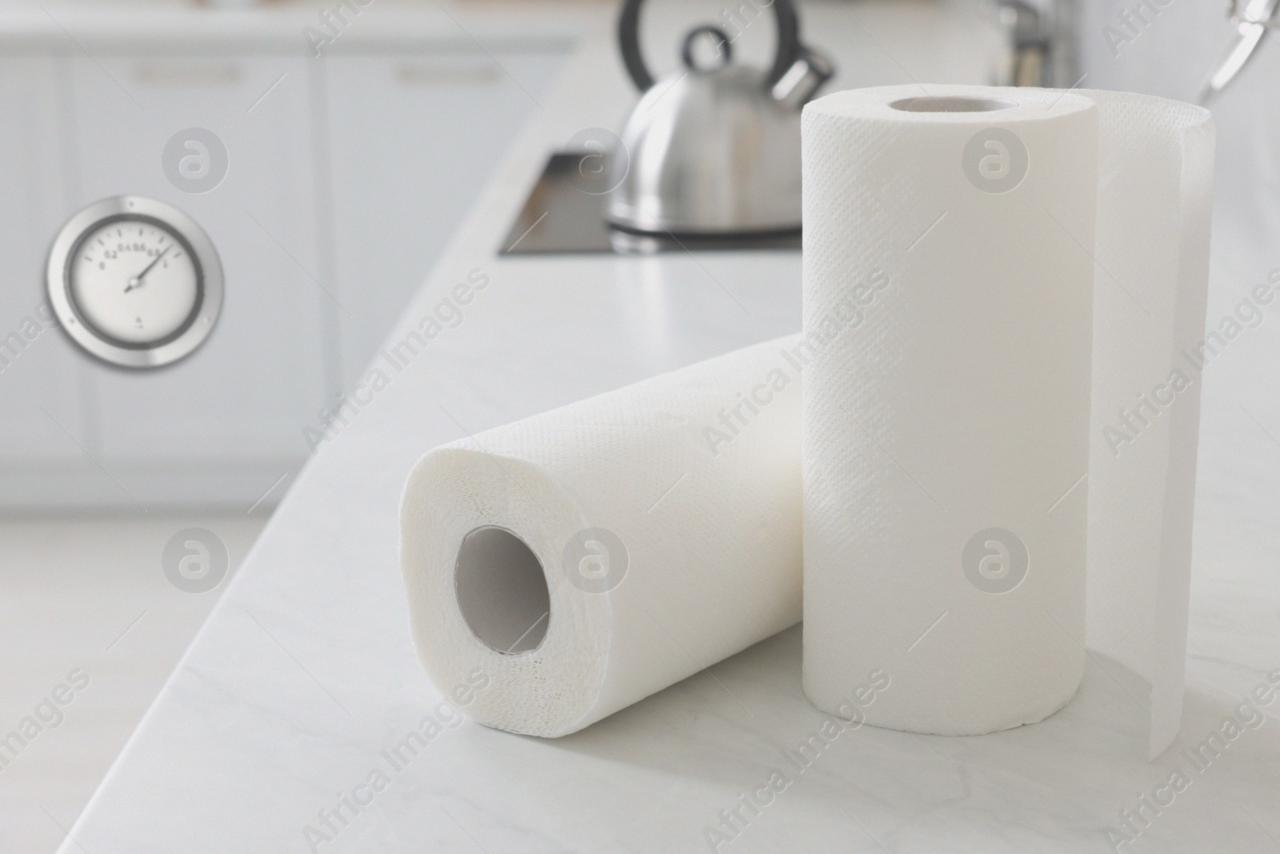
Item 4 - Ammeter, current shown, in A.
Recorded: 0.9 A
